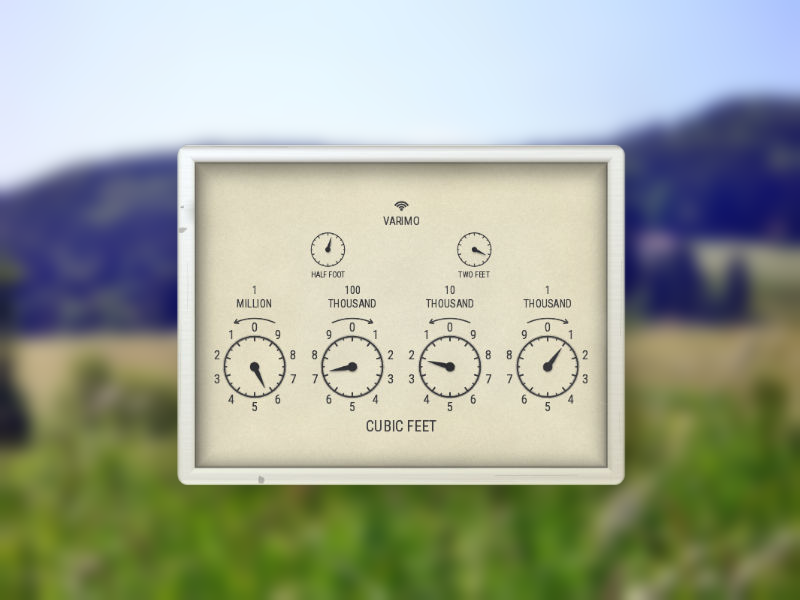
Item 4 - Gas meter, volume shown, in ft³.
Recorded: 572100 ft³
